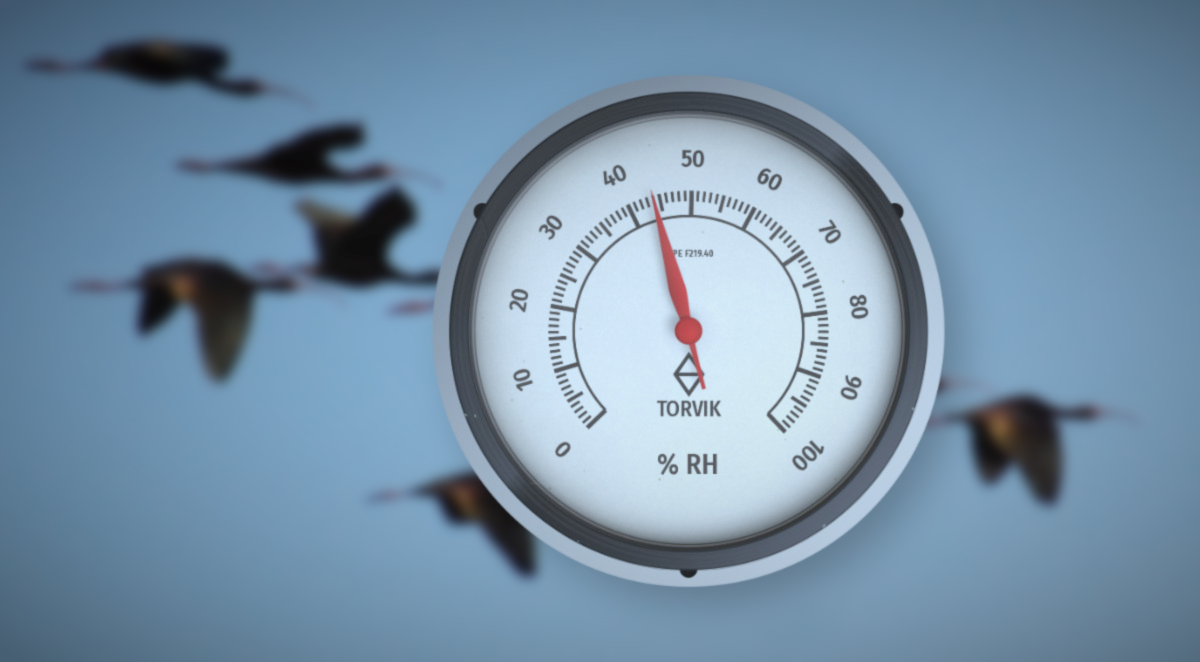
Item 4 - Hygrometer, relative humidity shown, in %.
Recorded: 44 %
